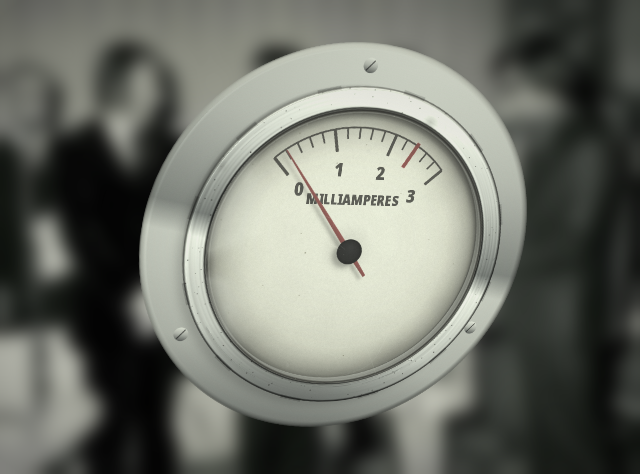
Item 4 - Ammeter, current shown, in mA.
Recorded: 0.2 mA
